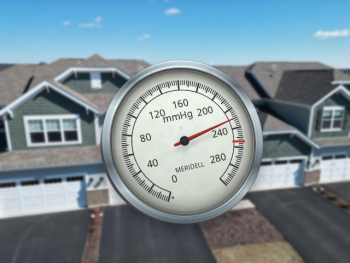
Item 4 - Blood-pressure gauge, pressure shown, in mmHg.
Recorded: 230 mmHg
